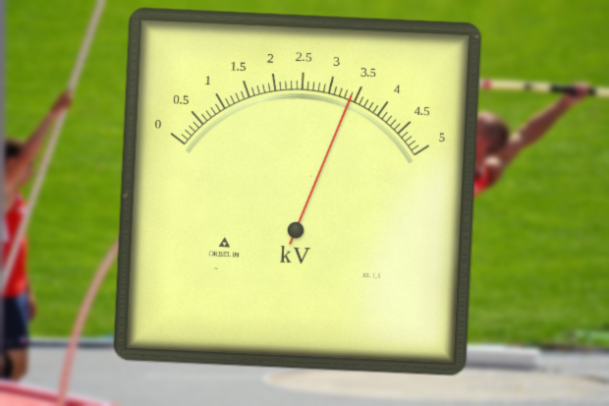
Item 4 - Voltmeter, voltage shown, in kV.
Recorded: 3.4 kV
